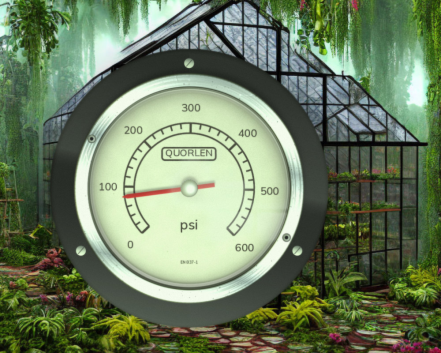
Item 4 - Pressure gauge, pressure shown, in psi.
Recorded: 80 psi
